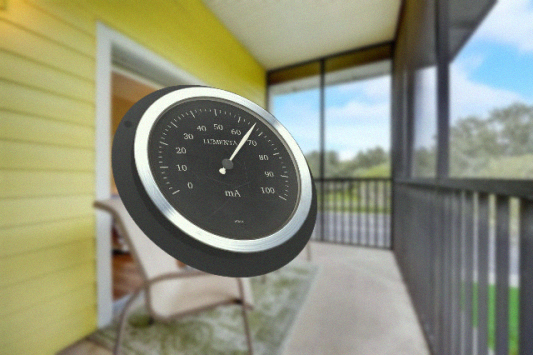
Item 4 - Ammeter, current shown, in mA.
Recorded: 66 mA
